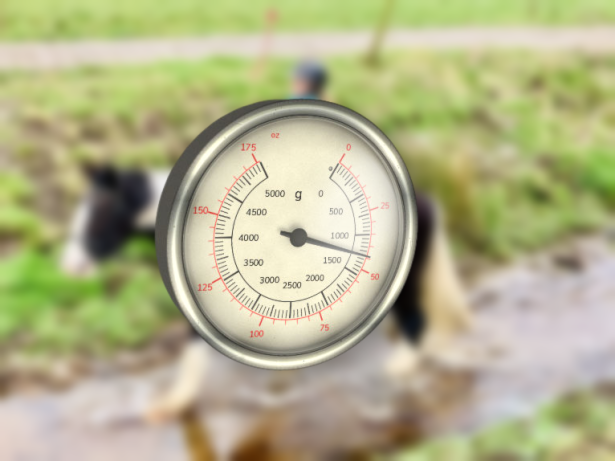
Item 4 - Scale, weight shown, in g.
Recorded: 1250 g
